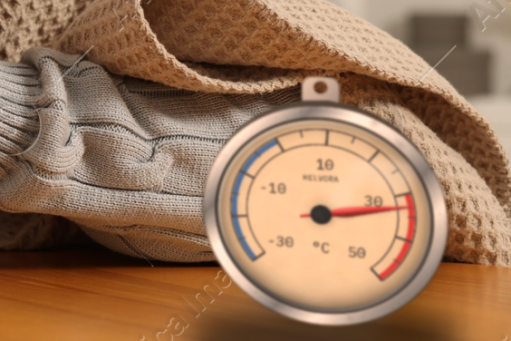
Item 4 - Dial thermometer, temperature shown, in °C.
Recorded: 32.5 °C
